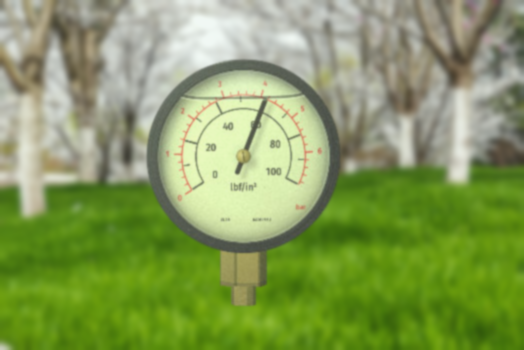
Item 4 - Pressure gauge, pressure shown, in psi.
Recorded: 60 psi
